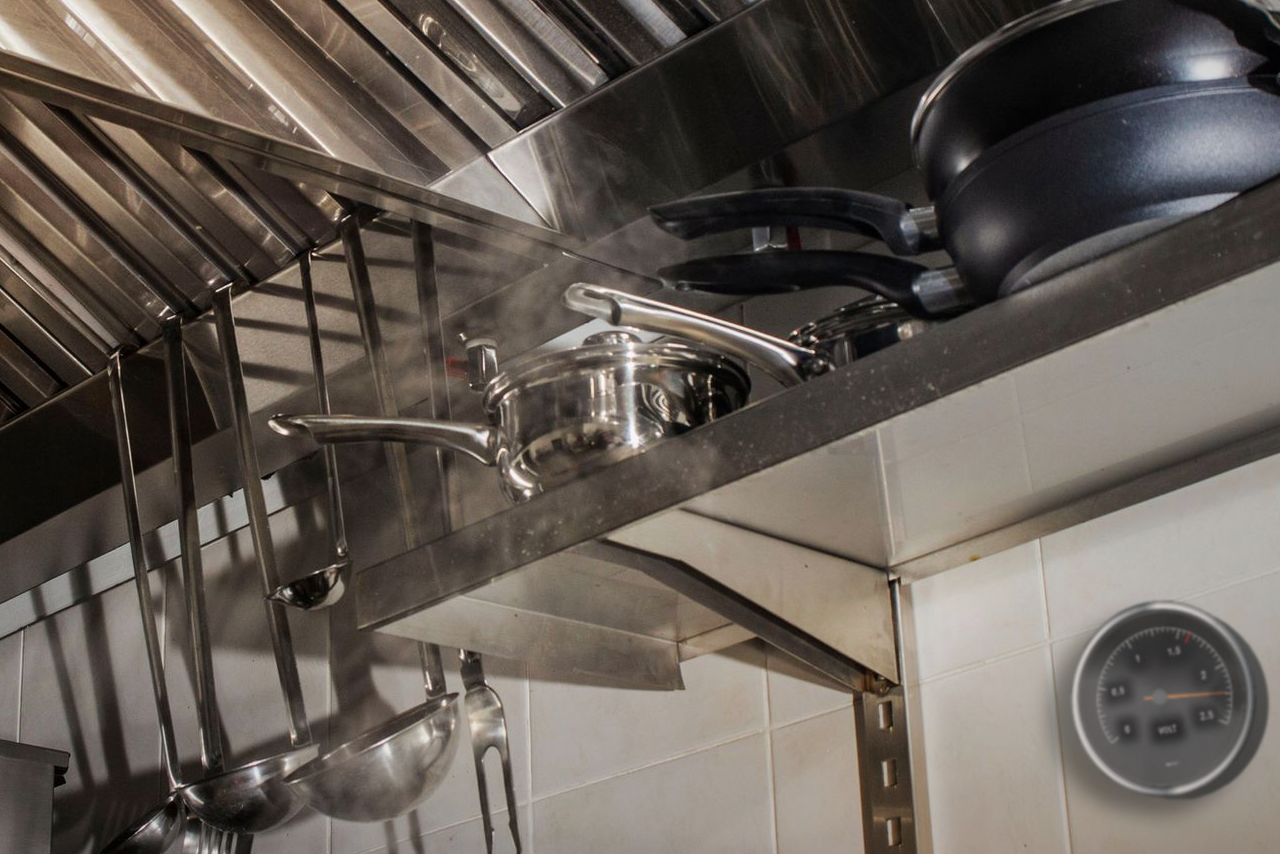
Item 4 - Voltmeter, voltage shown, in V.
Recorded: 2.25 V
